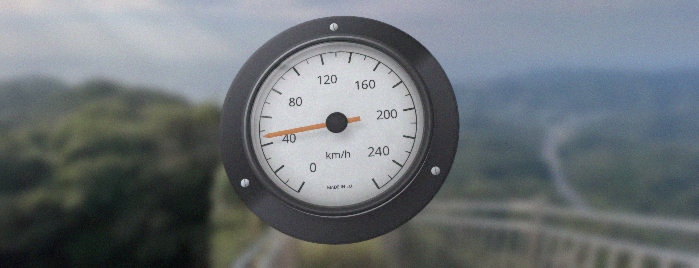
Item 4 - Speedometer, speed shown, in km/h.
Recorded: 45 km/h
